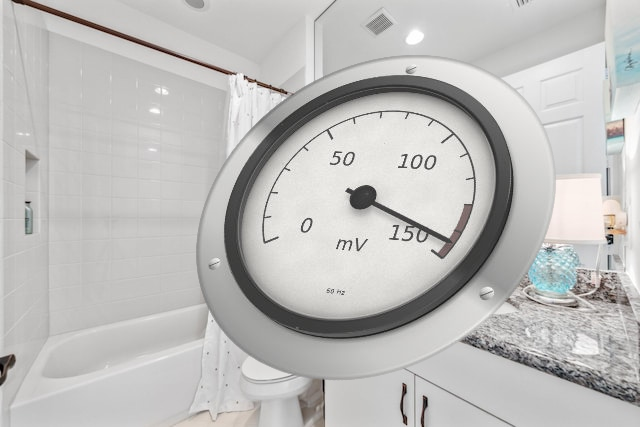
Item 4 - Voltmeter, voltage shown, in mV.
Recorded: 145 mV
